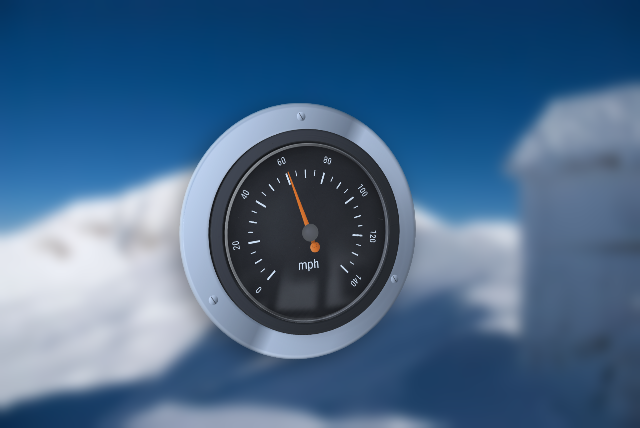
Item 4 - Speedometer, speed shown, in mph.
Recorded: 60 mph
